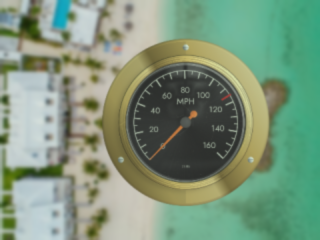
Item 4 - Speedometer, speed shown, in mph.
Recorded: 0 mph
